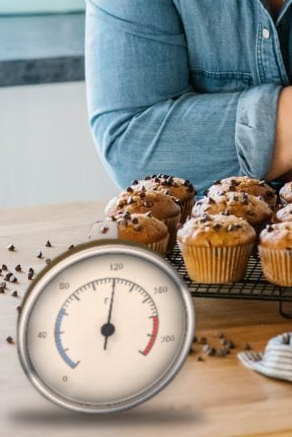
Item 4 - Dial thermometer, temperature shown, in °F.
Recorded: 120 °F
